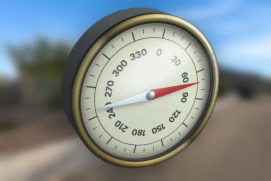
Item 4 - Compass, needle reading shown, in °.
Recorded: 70 °
